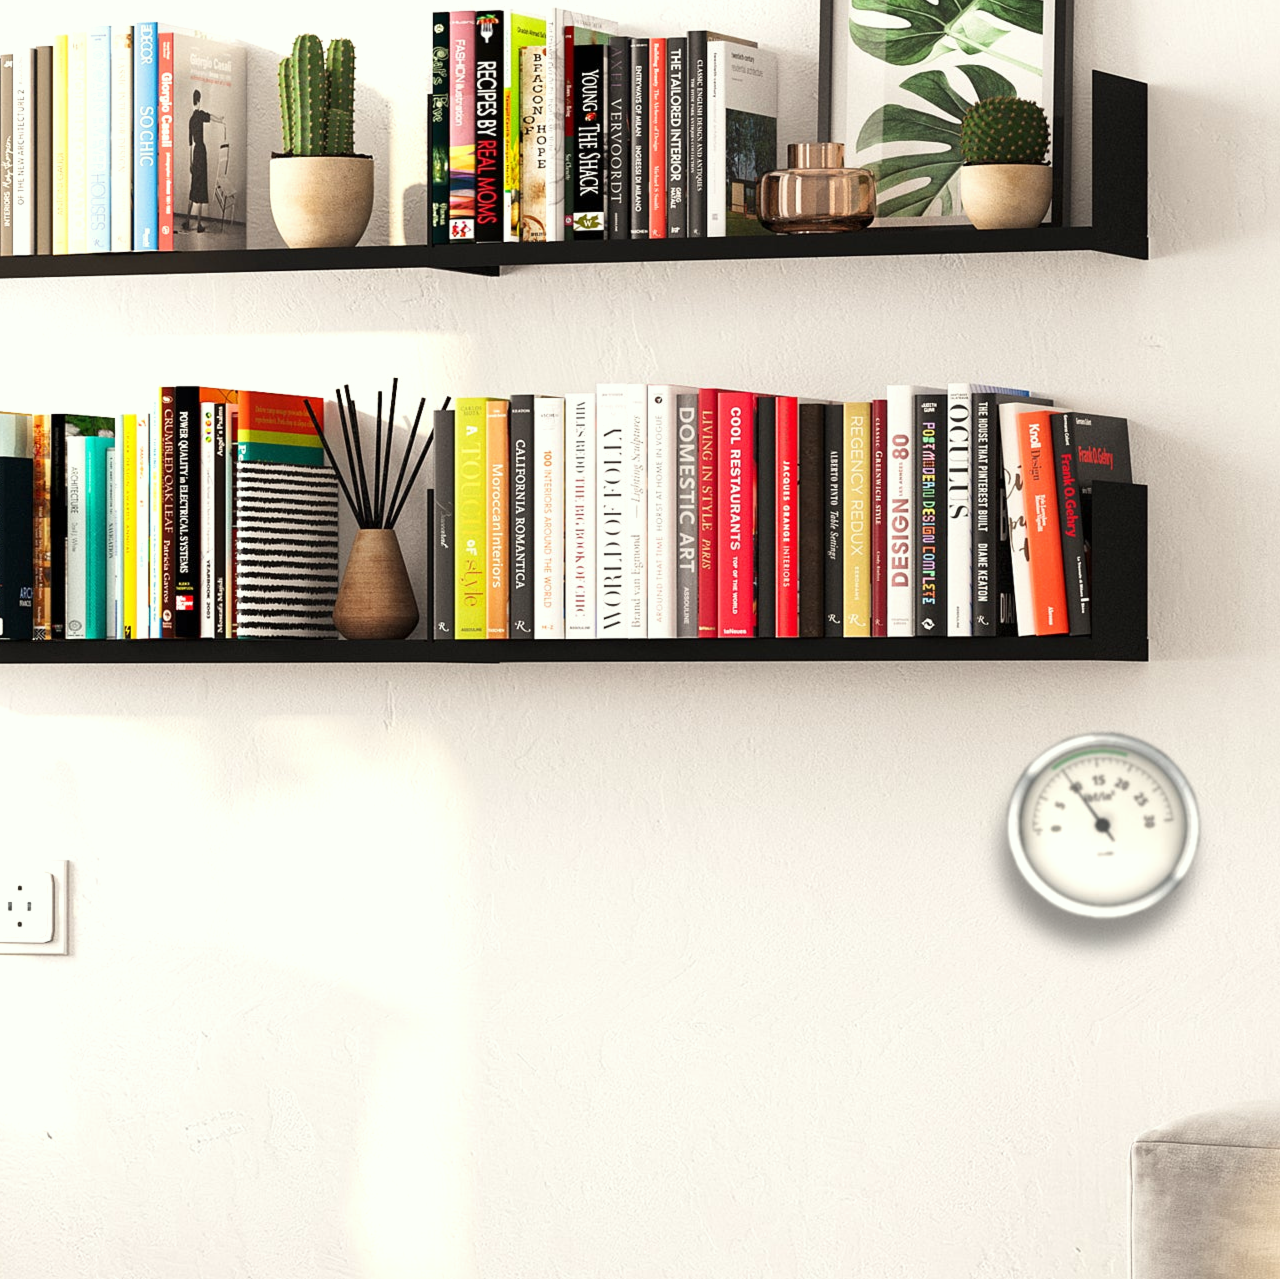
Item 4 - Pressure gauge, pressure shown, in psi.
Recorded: 10 psi
